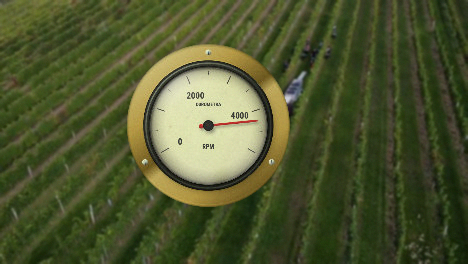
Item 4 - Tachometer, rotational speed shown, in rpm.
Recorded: 4250 rpm
